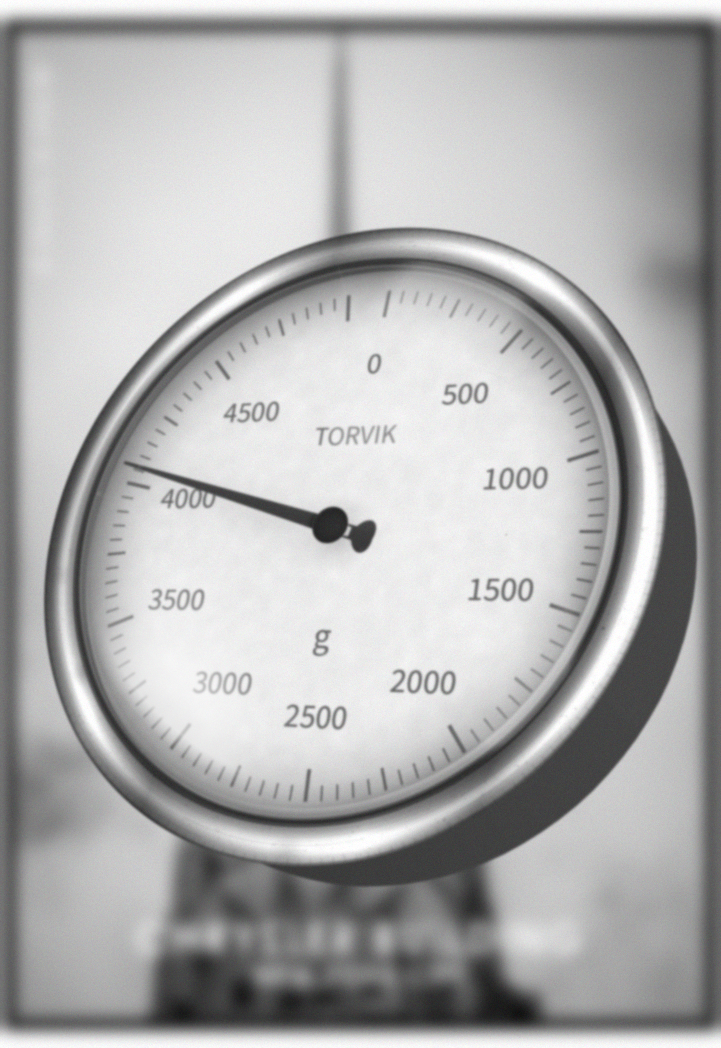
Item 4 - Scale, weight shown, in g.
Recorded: 4050 g
